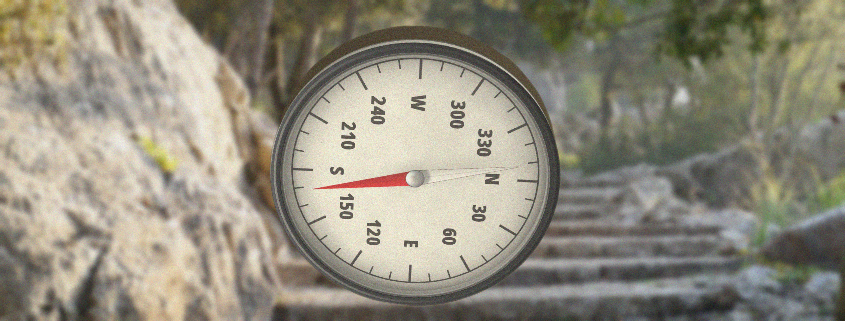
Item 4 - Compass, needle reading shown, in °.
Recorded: 170 °
